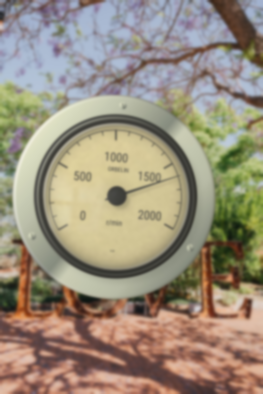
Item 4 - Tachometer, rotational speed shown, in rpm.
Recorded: 1600 rpm
